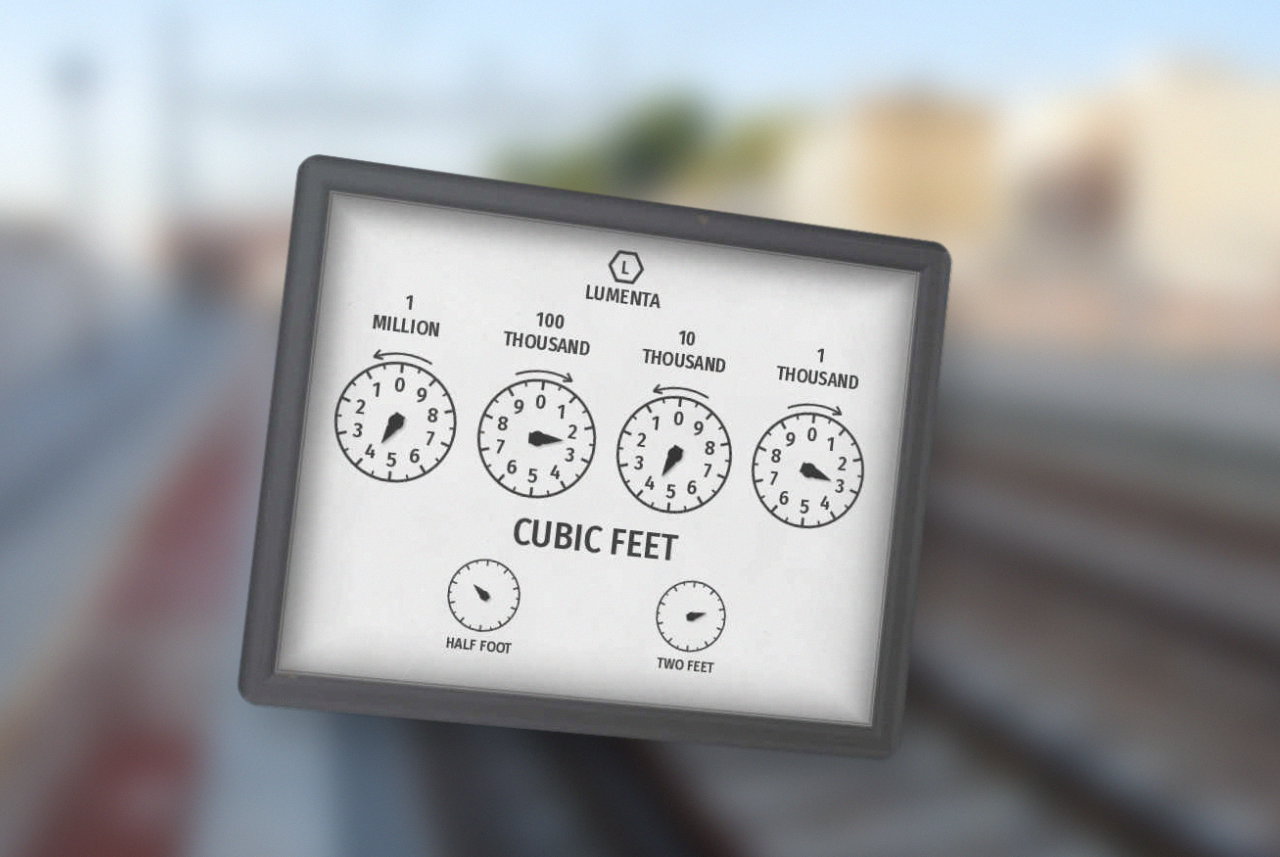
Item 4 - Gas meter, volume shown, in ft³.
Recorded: 424300 ft³
